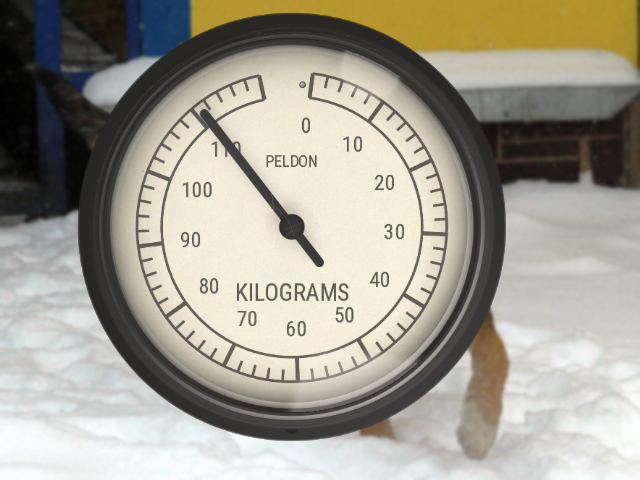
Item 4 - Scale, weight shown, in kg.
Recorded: 111 kg
